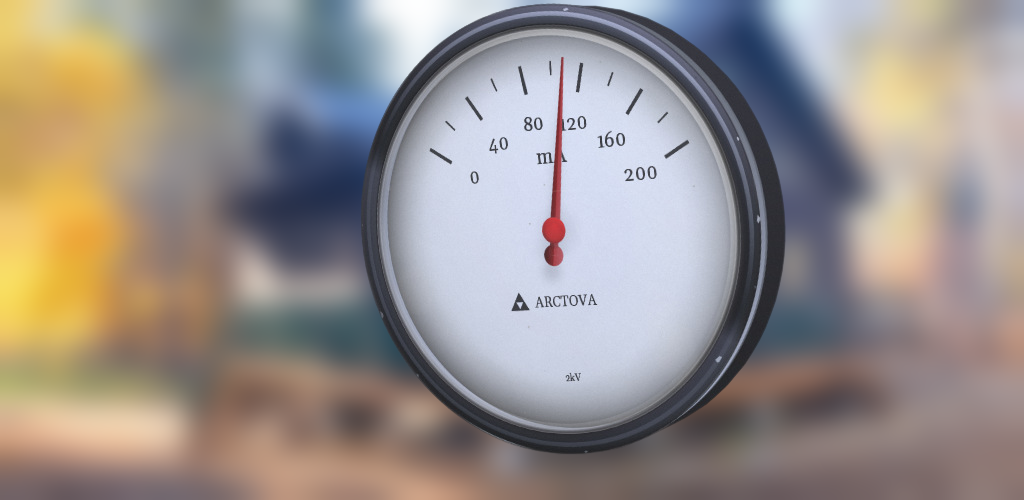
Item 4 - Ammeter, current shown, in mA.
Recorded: 110 mA
